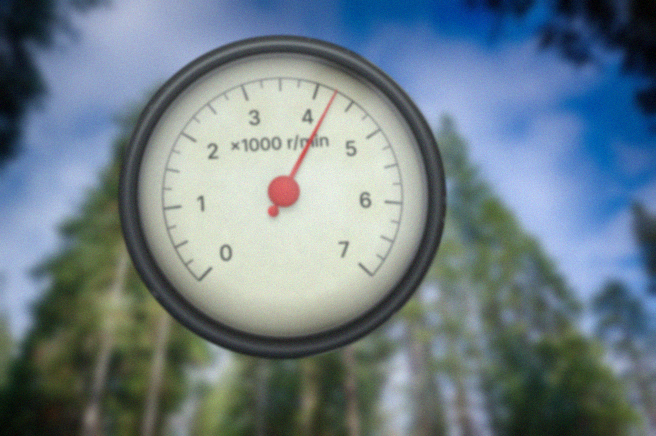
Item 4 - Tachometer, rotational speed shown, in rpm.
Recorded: 4250 rpm
